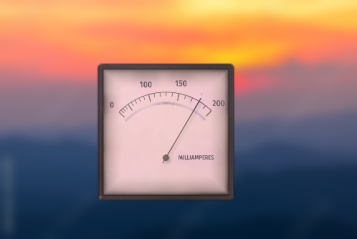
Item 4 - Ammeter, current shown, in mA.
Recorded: 180 mA
